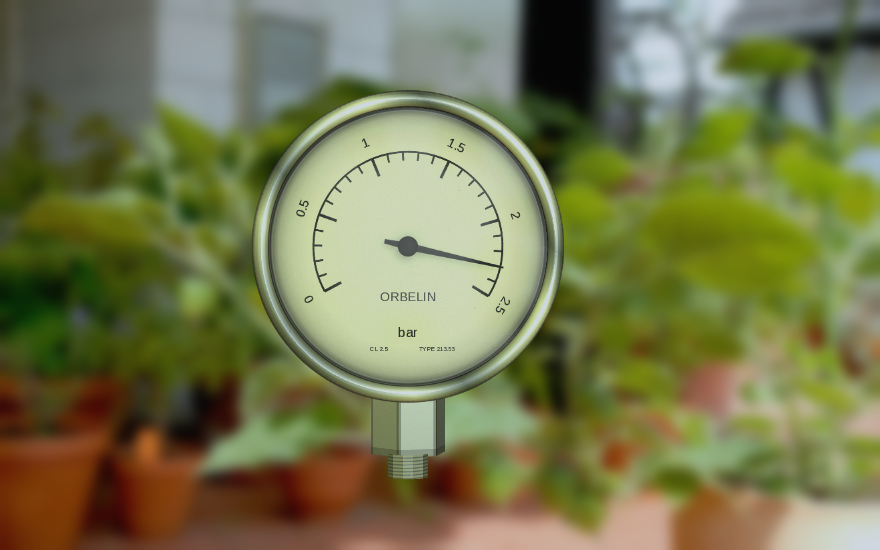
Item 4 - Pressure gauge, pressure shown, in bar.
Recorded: 2.3 bar
